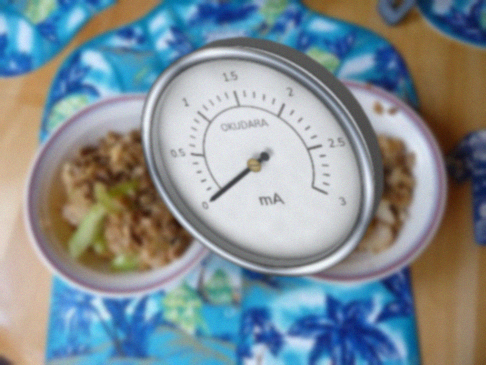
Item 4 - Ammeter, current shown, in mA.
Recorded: 0 mA
